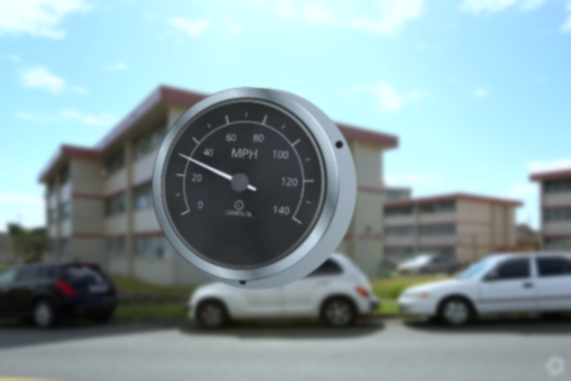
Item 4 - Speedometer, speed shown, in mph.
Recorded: 30 mph
